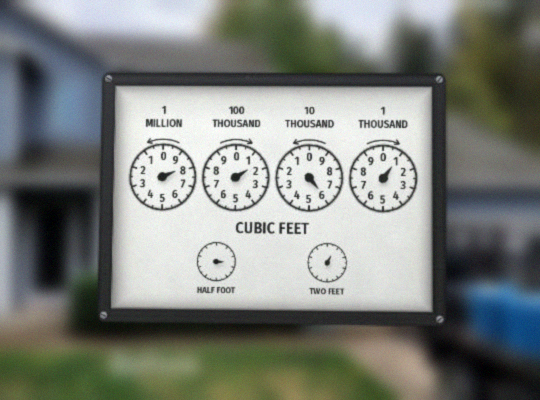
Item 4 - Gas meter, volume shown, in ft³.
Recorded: 816100 ft³
